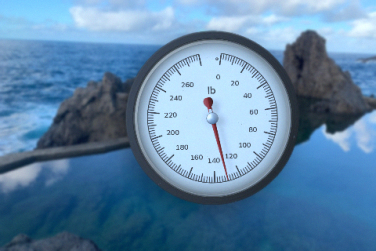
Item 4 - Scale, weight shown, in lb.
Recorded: 130 lb
